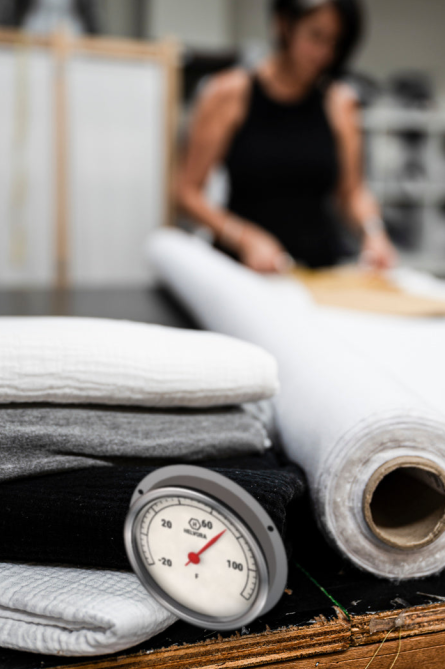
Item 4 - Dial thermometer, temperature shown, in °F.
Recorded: 72 °F
